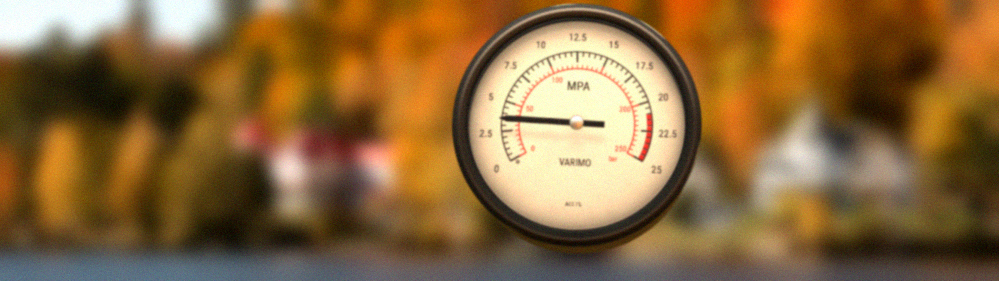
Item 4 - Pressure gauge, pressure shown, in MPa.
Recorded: 3.5 MPa
